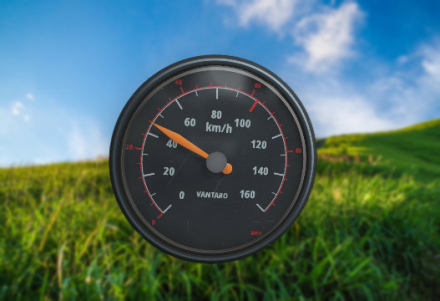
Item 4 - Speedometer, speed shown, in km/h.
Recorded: 45 km/h
